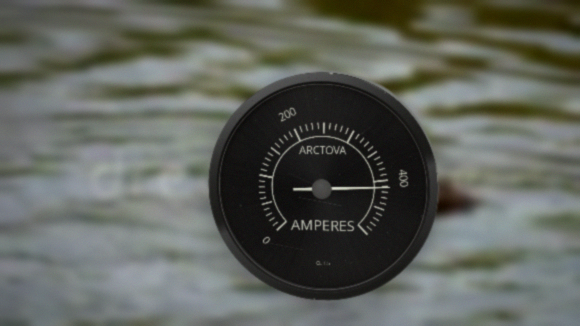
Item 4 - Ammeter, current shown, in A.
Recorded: 410 A
